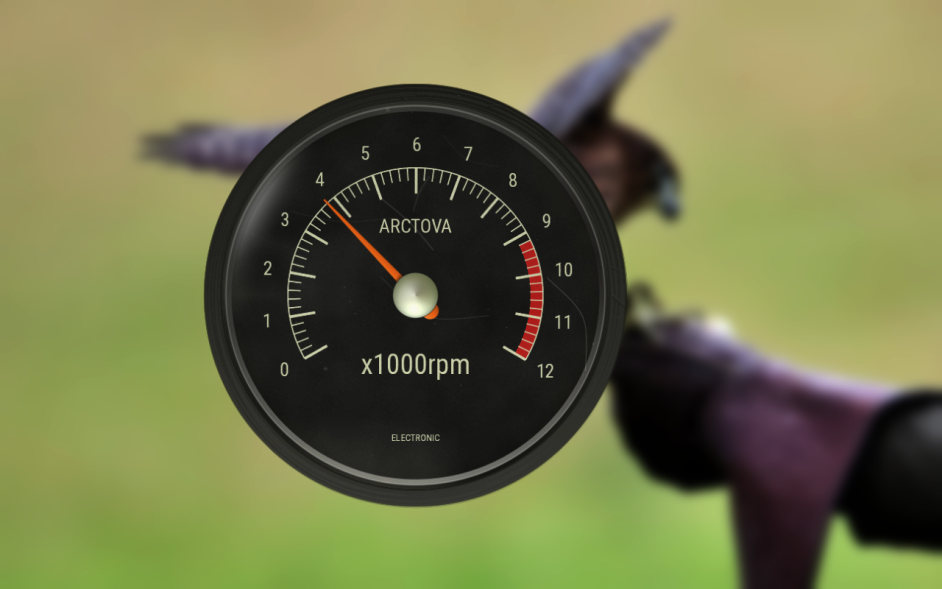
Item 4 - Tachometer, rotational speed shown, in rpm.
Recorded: 3800 rpm
